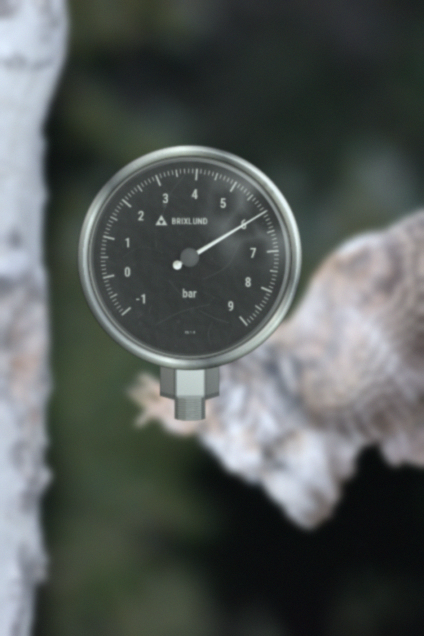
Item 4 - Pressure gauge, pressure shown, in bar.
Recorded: 6 bar
